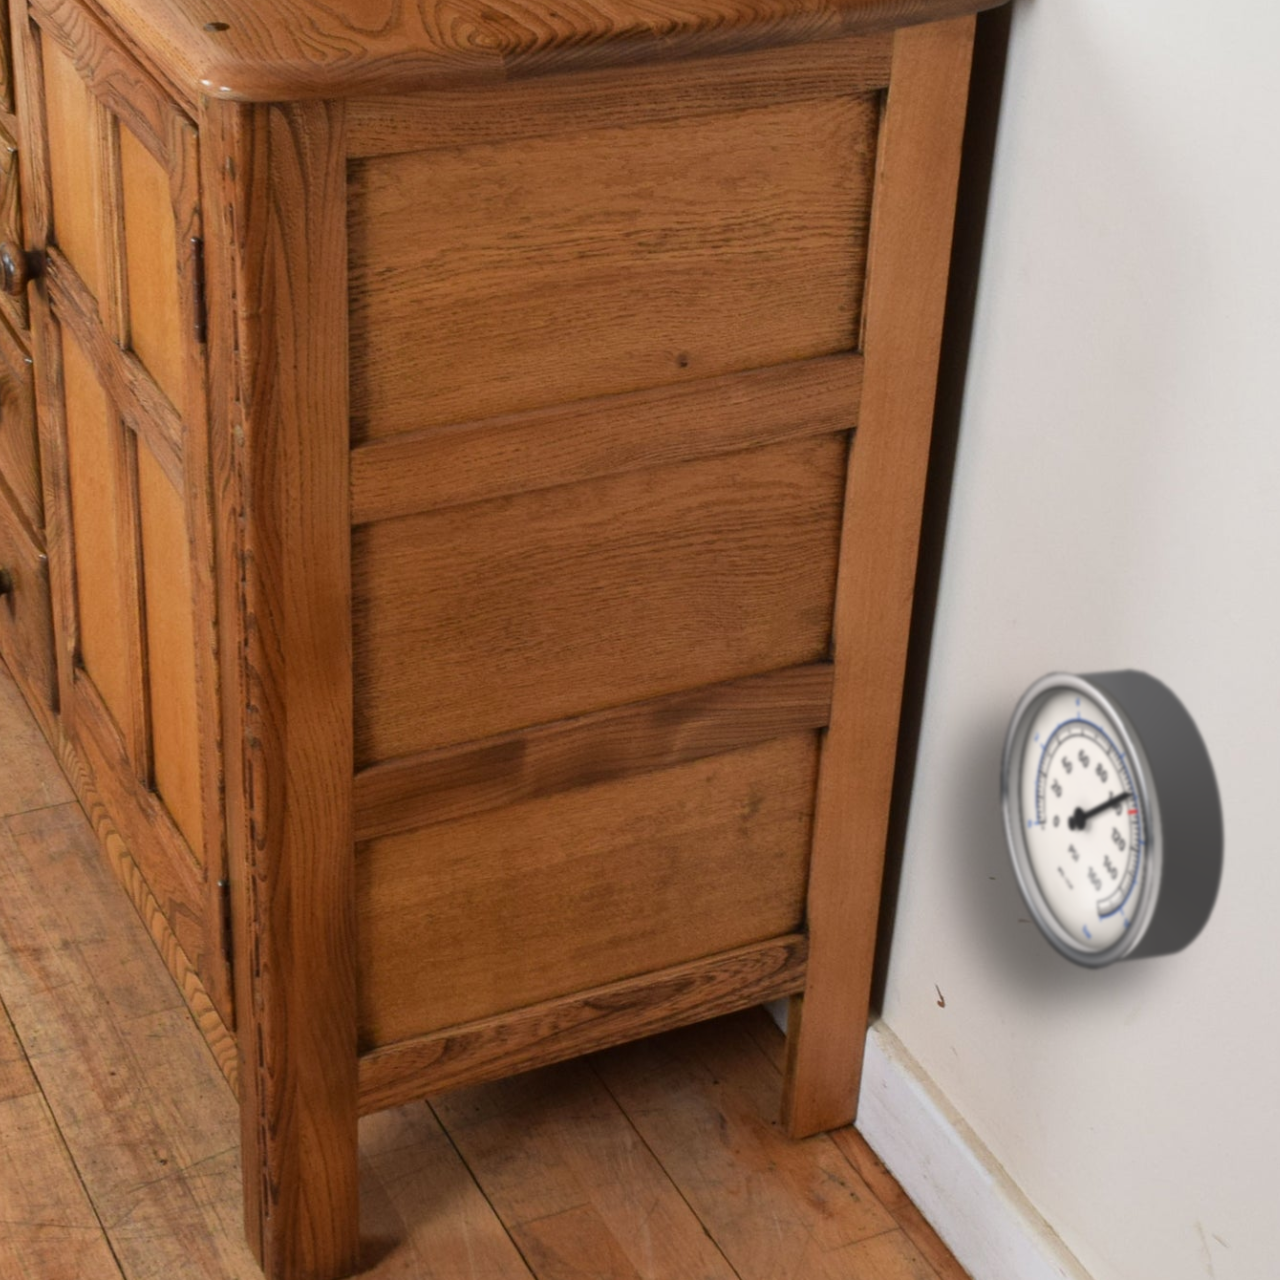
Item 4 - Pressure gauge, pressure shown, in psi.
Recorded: 100 psi
